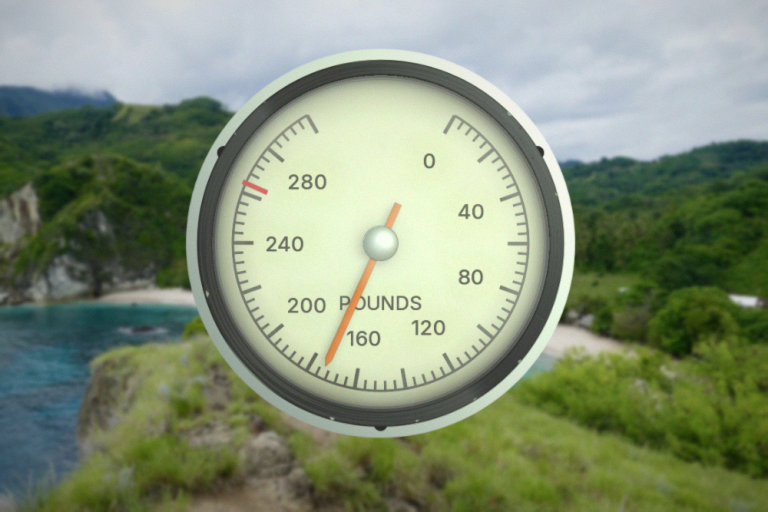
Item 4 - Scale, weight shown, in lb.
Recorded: 174 lb
